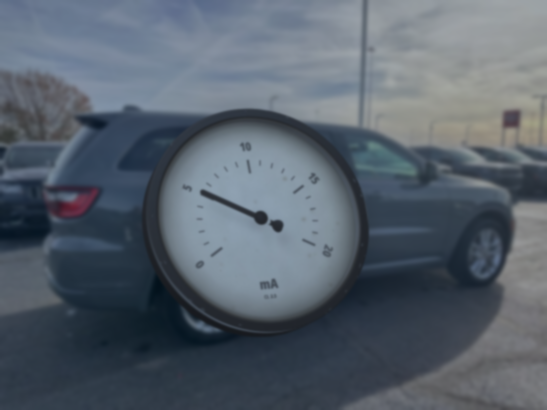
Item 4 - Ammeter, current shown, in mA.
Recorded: 5 mA
